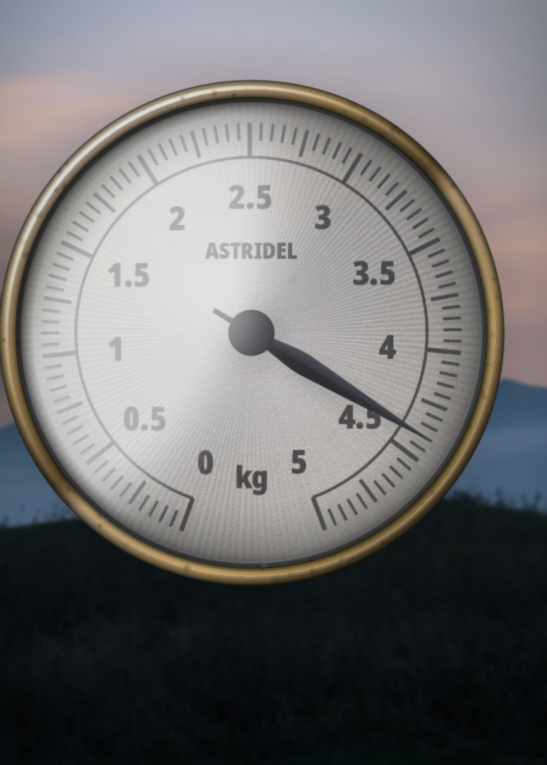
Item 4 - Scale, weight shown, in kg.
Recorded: 4.4 kg
